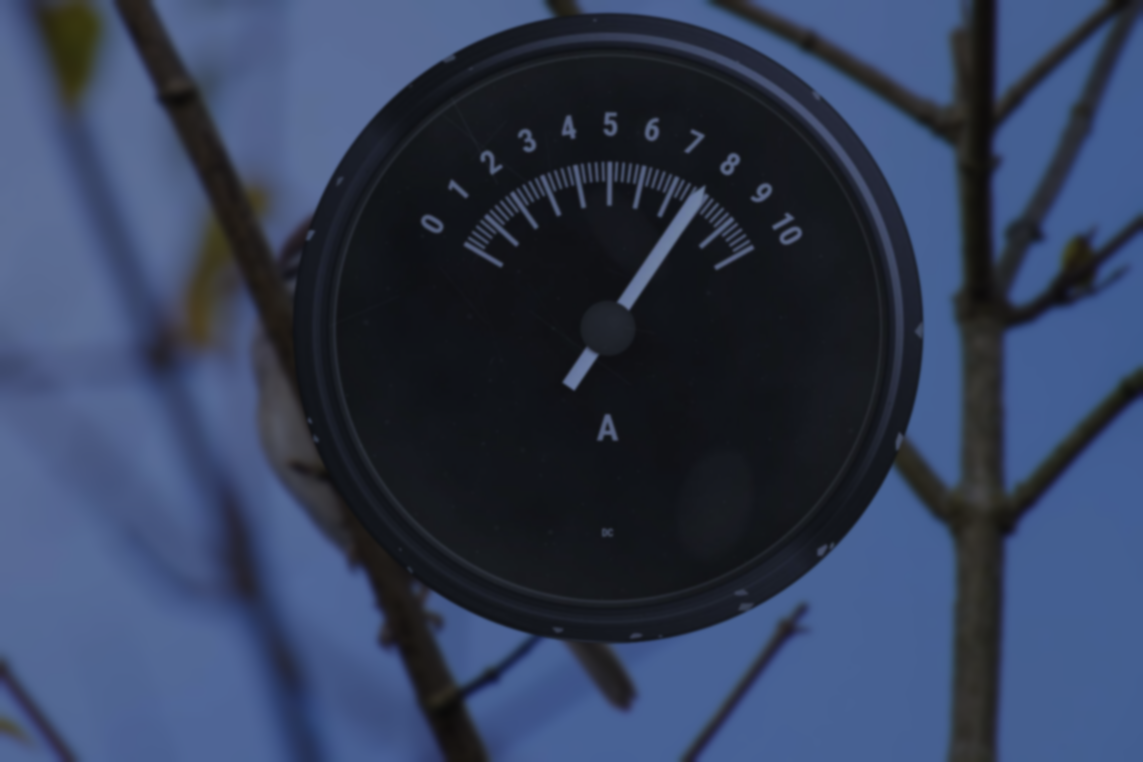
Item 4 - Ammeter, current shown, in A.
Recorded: 7.8 A
